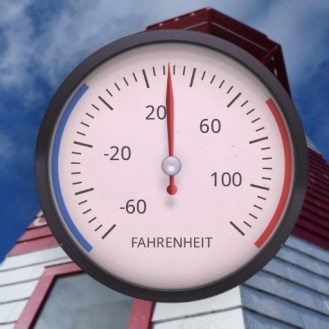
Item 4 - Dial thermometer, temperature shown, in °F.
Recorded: 30 °F
